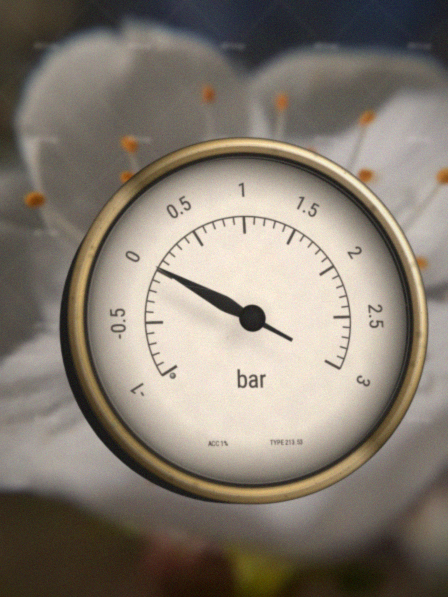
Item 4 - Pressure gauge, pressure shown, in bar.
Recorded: 0 bar
